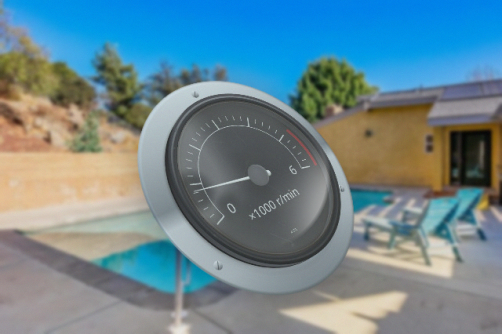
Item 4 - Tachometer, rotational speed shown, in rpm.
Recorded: 800 rpm
